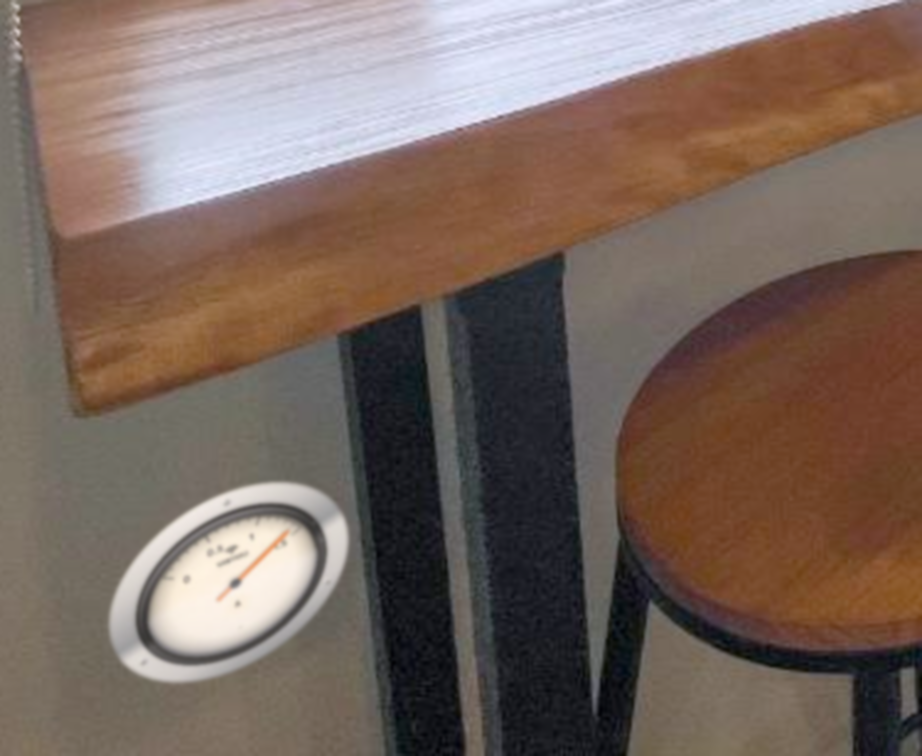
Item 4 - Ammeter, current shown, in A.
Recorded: 1.4 A
